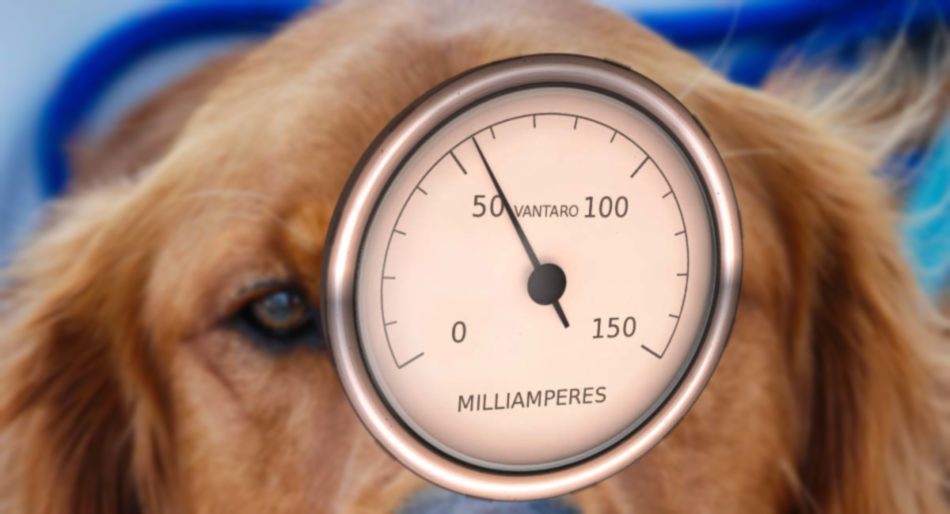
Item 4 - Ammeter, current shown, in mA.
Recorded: 55 mA
